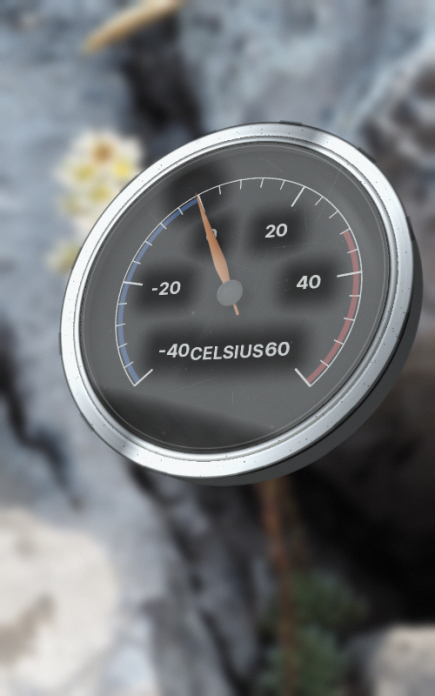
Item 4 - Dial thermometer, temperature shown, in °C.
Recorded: 0 °C
